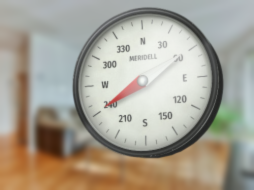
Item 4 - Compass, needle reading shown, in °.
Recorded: 240 °
